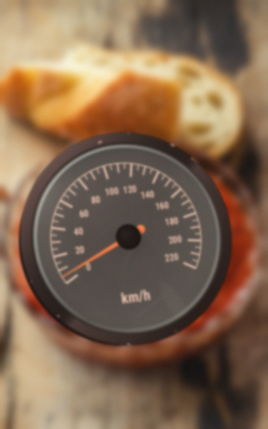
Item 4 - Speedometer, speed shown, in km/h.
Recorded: 5 km/h
